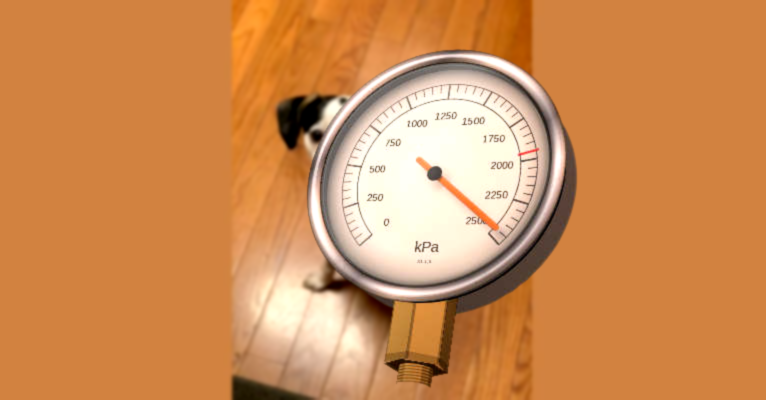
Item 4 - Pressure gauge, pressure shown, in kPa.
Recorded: 2450 kPa
